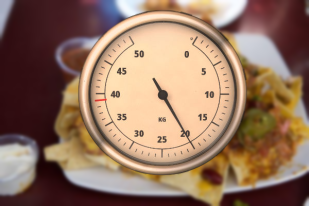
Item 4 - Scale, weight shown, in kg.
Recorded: 20 kg
